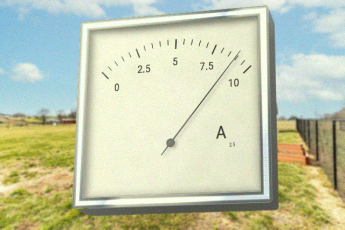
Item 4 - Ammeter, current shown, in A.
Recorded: 9 A
